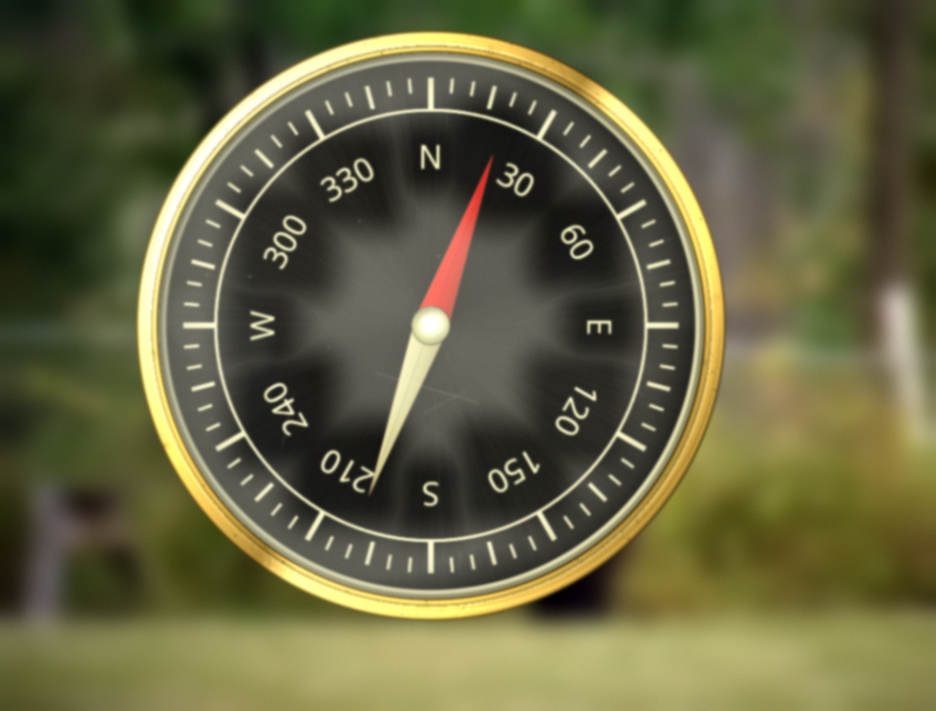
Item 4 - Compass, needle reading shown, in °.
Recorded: 20 °
